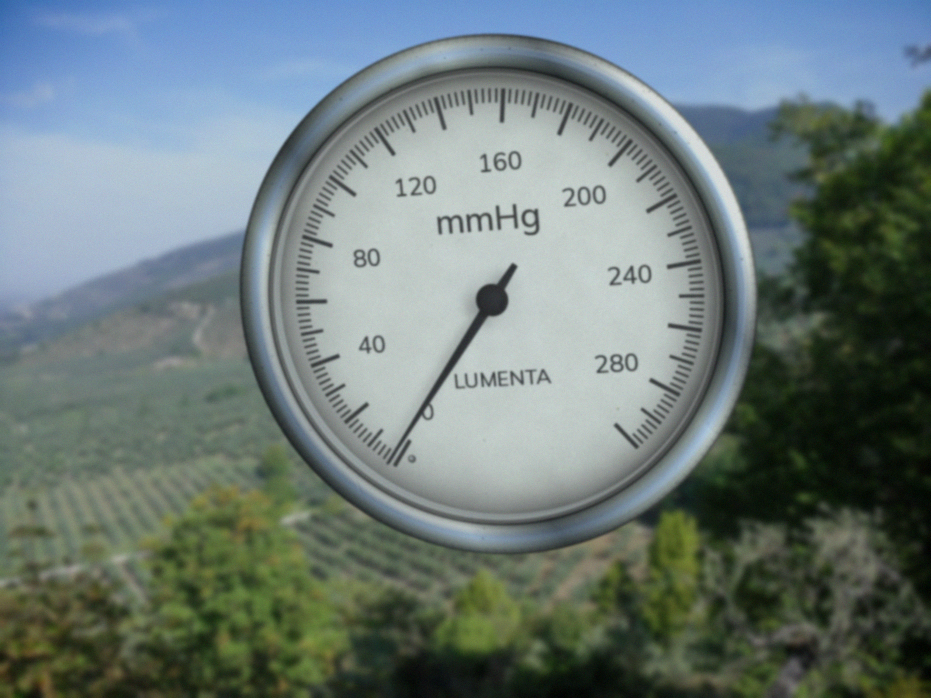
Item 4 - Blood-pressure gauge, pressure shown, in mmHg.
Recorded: 2 mmHg
